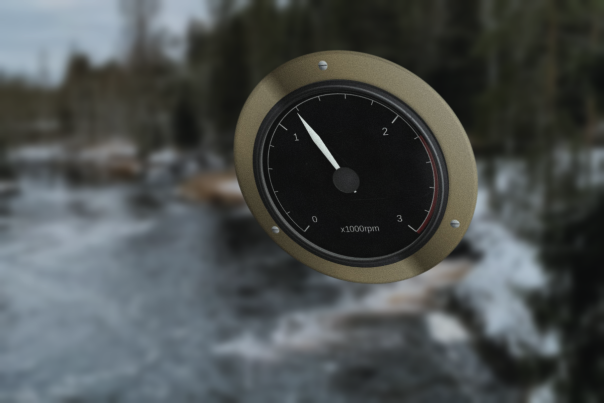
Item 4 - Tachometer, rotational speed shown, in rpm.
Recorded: 1200 rpm
